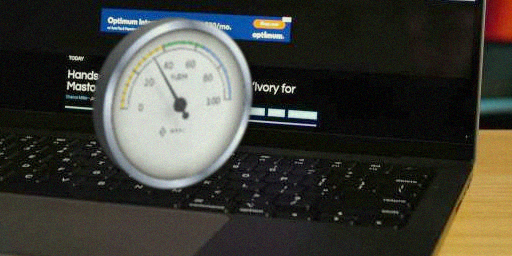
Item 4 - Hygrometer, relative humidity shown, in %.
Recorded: 32 %
